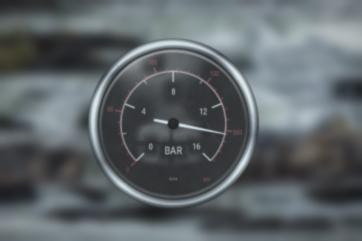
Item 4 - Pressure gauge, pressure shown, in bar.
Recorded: 14 bar
